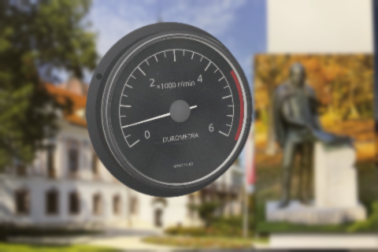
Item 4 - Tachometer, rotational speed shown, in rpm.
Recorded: 500 rpm
